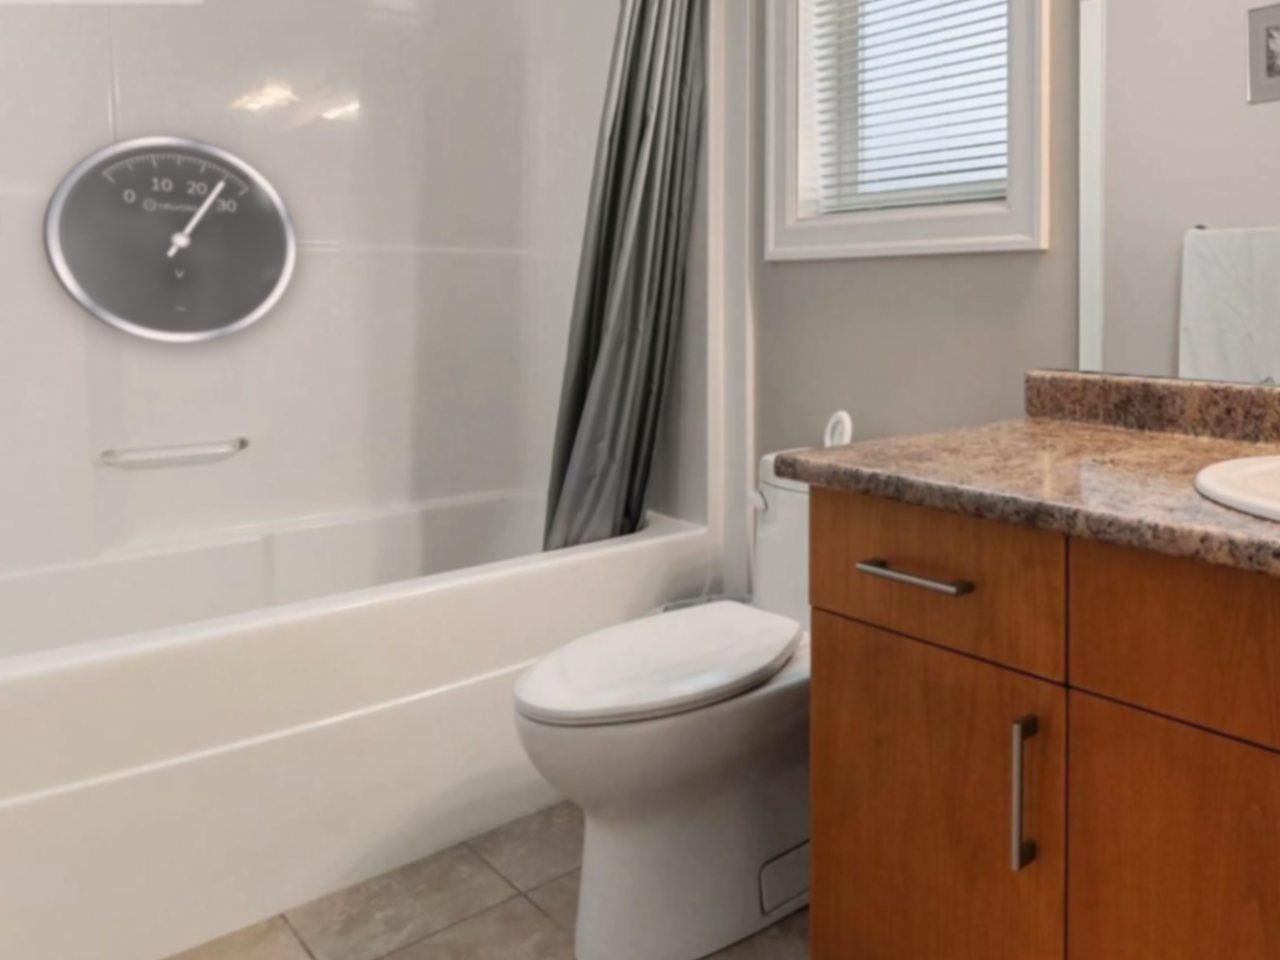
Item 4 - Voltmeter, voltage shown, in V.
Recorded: 25 V
